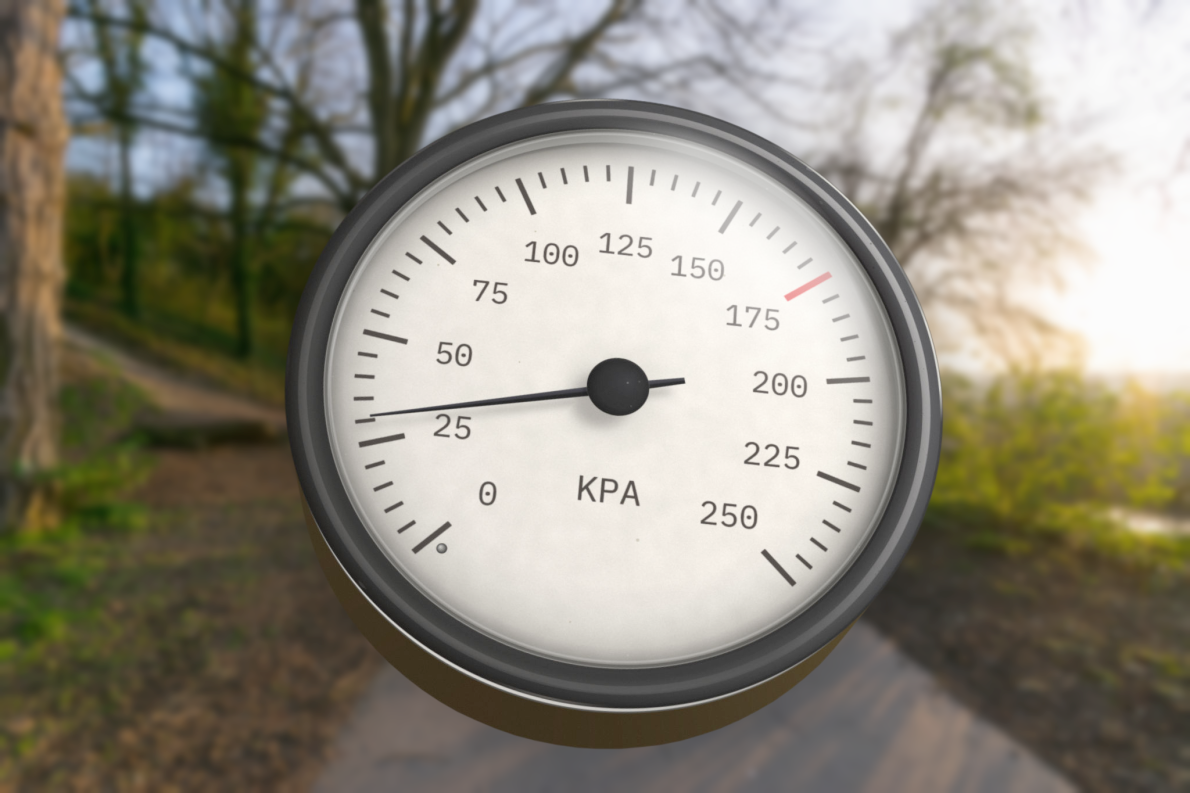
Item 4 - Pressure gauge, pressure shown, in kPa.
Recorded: 30 kPa
